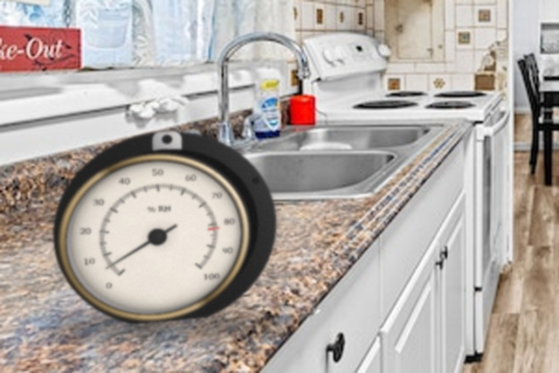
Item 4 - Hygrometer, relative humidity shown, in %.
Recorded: 5 %
